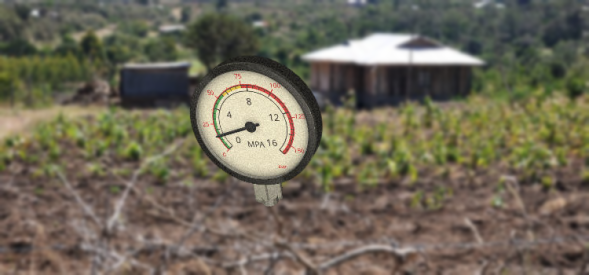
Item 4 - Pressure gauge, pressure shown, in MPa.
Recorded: 1.5 MPa
